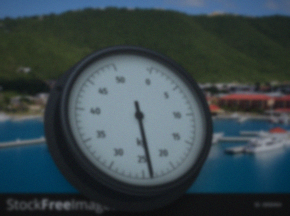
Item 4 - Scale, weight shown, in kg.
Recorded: 24 kg
